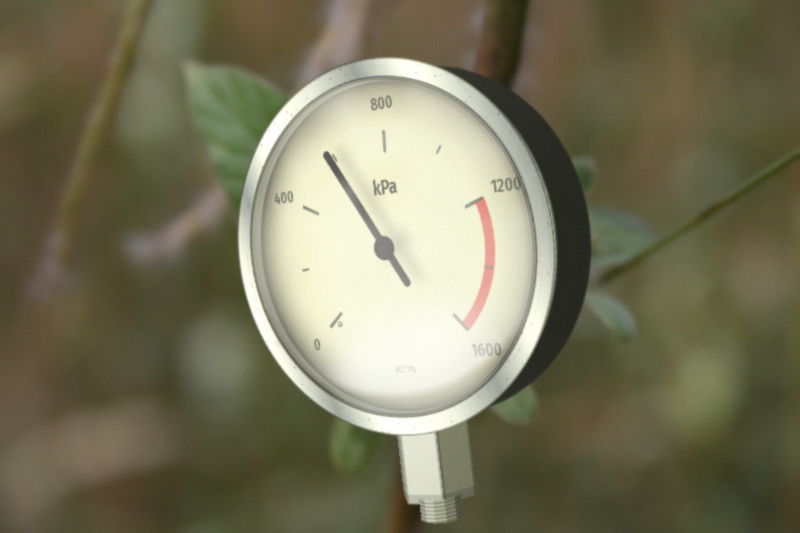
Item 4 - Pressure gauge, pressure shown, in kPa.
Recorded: 600 kPa
